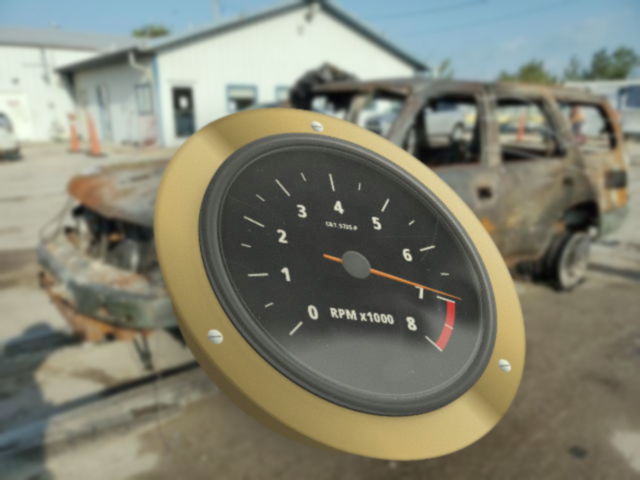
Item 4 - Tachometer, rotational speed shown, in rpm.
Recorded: 7000 rpm
